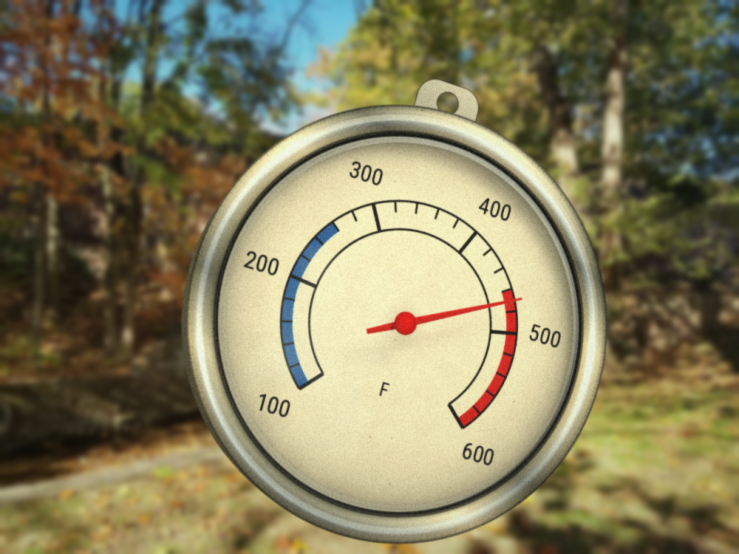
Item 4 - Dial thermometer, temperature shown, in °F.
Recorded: 470 °F
